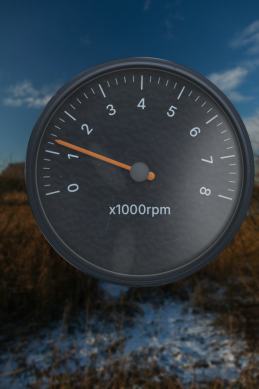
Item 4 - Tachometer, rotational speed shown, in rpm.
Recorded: 1300 rpm
